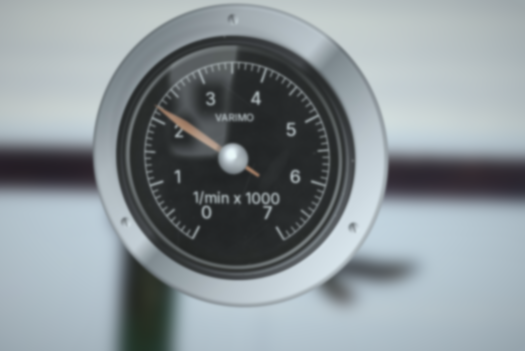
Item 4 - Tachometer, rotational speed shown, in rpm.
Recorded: 2200 rpm
